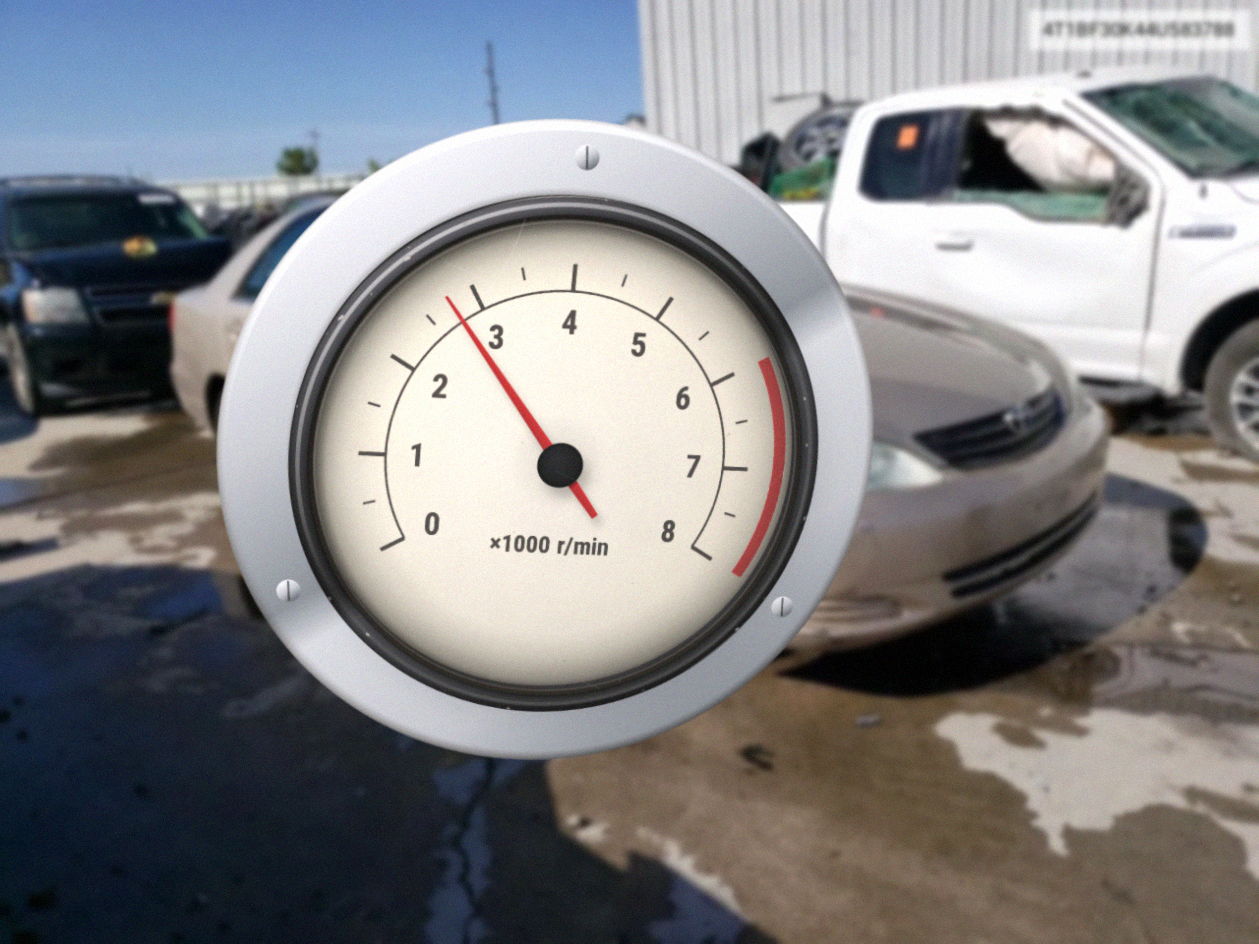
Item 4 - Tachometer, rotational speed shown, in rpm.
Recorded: 2750 rpm
